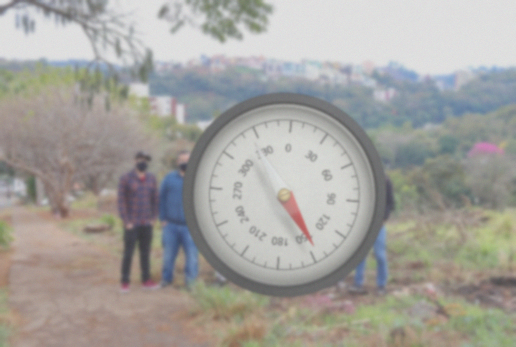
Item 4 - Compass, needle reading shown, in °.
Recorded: 145 °
